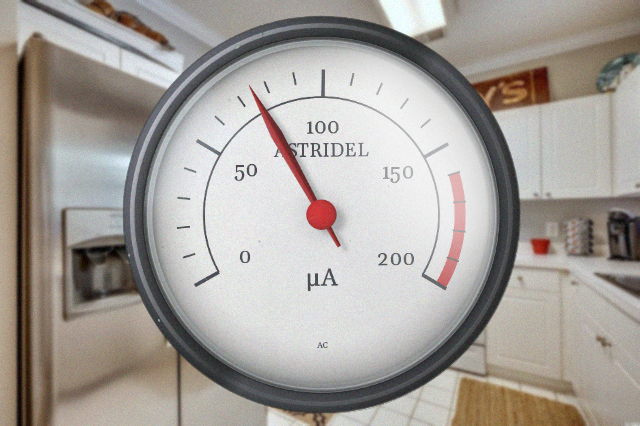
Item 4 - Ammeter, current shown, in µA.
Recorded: 75 µA
